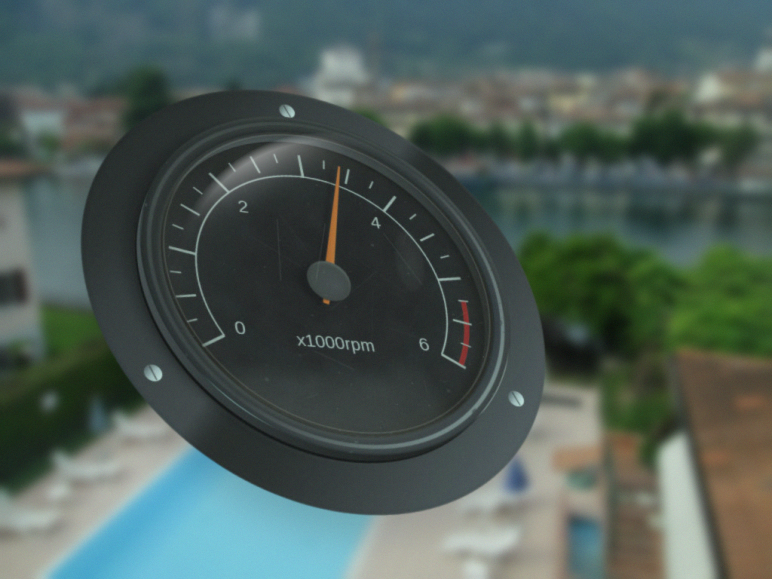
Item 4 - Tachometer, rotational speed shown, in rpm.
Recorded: 3375 rpm
